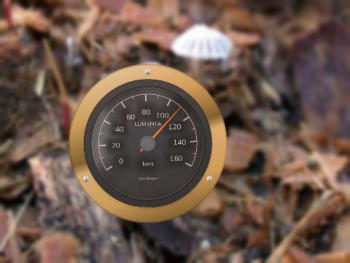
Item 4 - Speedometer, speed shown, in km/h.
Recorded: 110 km/h
